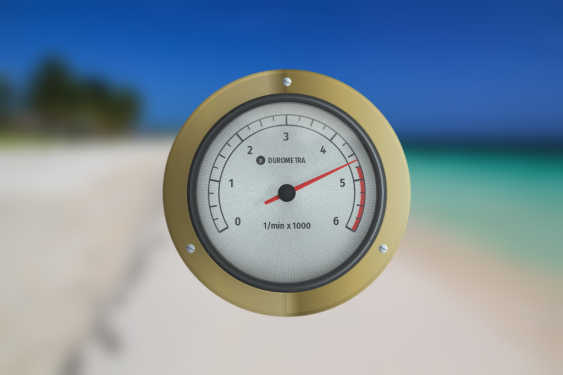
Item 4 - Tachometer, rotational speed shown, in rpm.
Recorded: 4625 rpm
